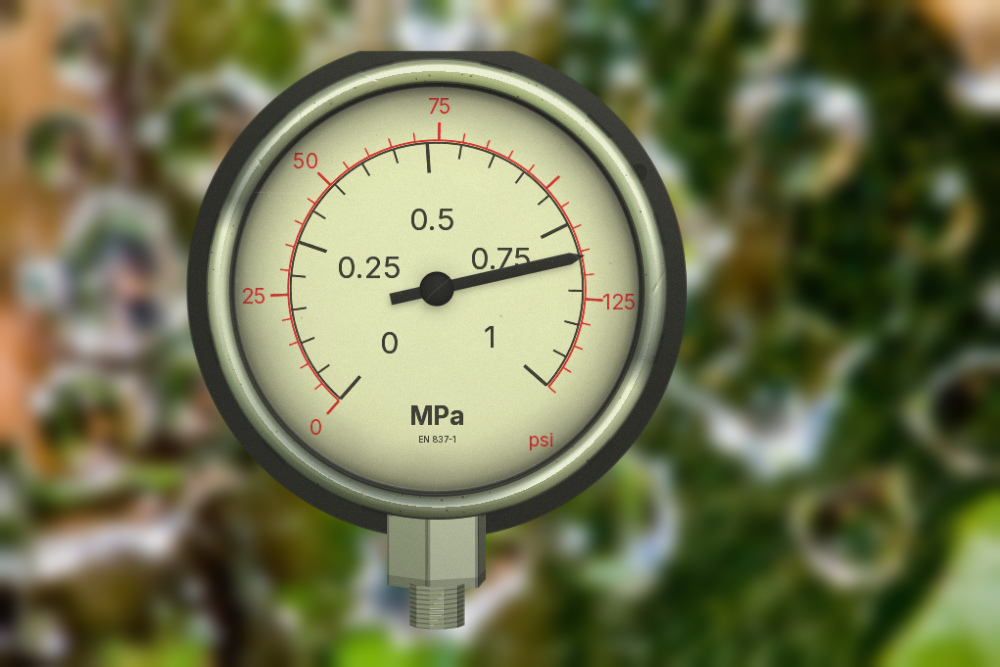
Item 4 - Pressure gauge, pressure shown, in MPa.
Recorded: 0.8 MPa
